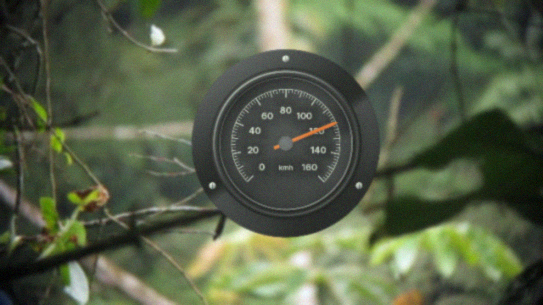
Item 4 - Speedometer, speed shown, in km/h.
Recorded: 120 km/h
